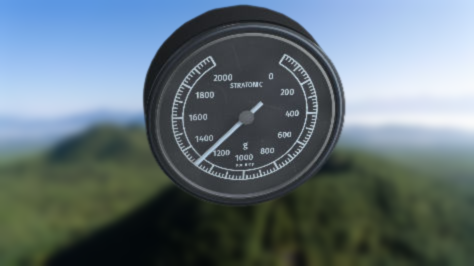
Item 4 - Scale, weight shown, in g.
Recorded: 1300 g
